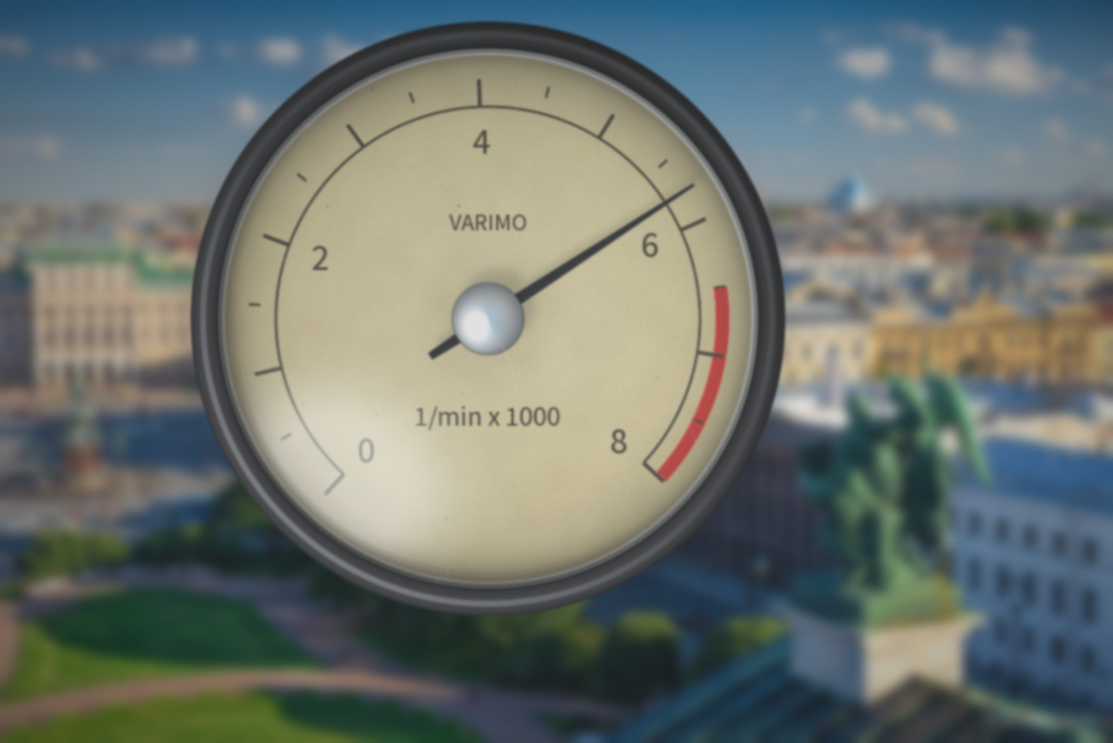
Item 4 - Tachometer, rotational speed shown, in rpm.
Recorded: 5750 rpm
